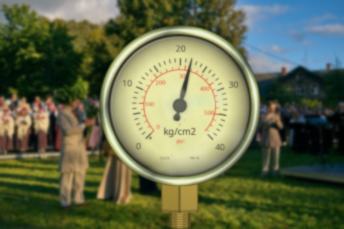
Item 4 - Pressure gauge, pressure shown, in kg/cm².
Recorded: 22 kg/cm²
